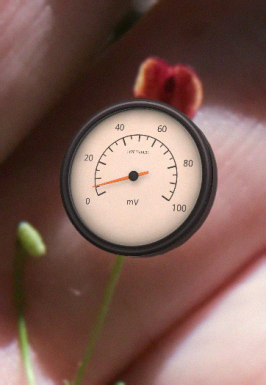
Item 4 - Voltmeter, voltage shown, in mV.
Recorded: 5 mV
